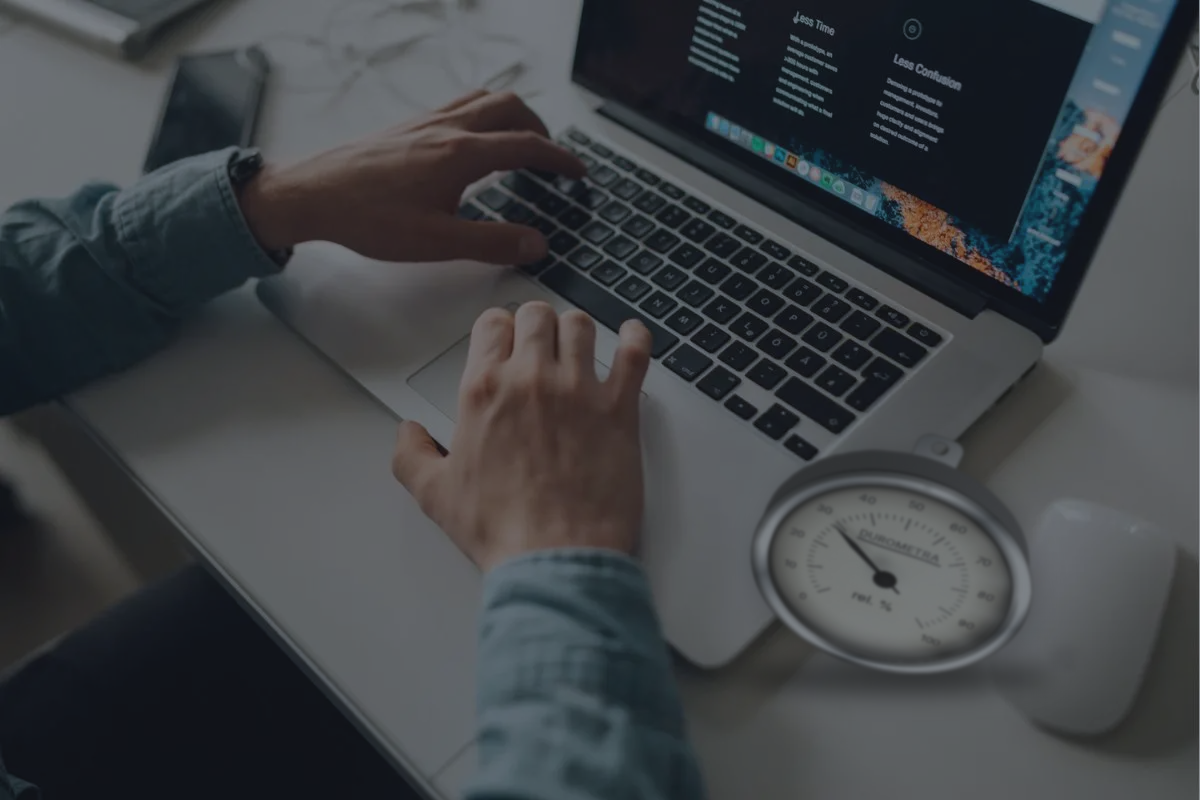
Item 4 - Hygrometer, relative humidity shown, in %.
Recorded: 30 %
